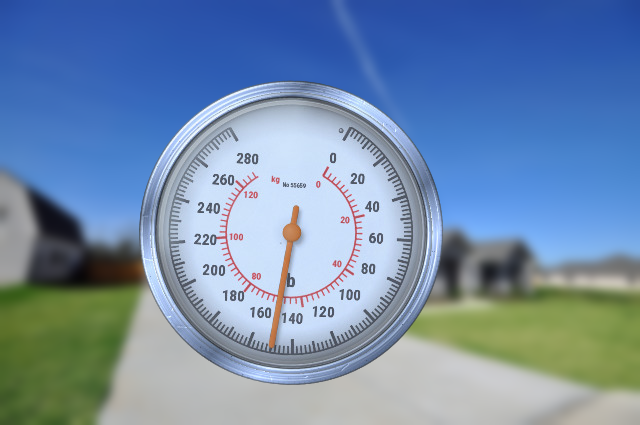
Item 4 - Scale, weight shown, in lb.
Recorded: 150 lb
